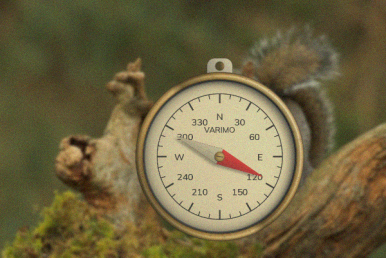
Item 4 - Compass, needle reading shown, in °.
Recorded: 115 °
